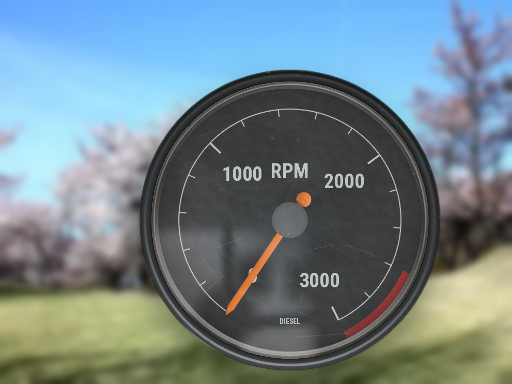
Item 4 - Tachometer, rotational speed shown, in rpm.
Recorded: 0 rpm
